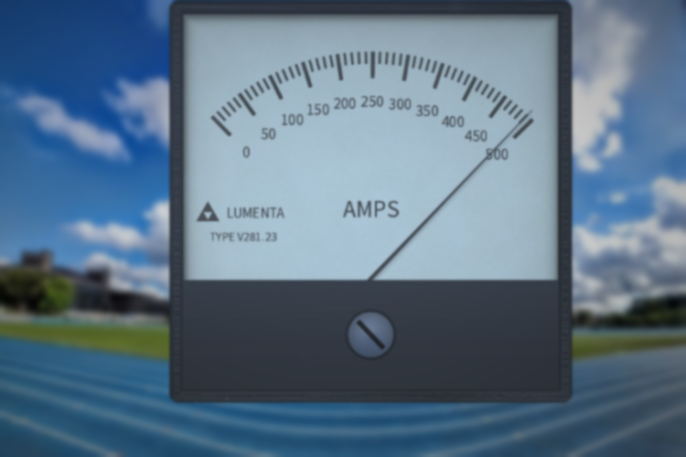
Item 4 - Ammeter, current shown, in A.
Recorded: 490 A
